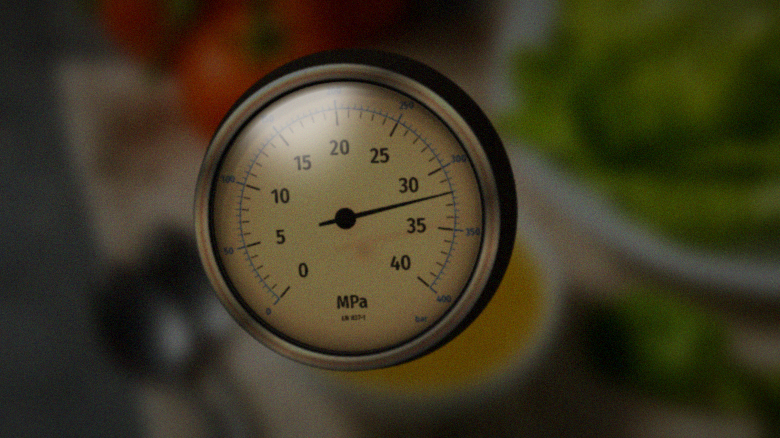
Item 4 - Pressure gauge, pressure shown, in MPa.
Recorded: 32 MPa
